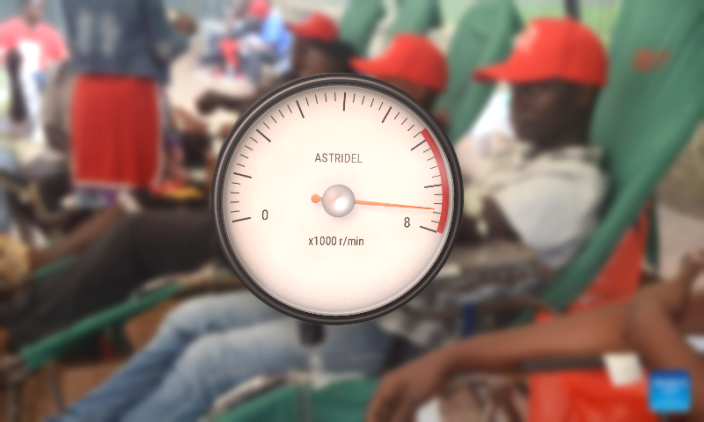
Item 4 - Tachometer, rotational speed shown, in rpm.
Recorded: 7500 rpm
